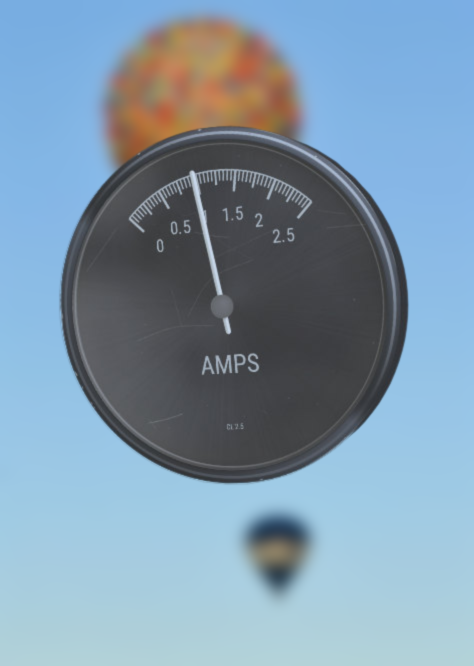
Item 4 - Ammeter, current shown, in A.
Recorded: 1 A
